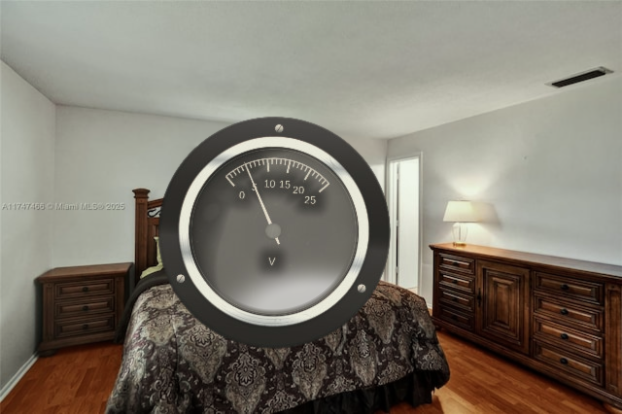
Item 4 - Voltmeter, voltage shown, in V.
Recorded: 5 V
